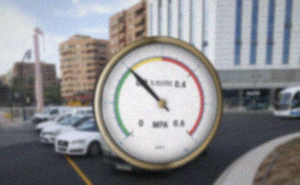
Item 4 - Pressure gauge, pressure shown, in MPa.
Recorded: 0.2 MPa
